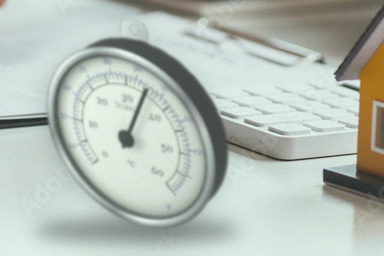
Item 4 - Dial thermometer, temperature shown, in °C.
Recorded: 35 °C
